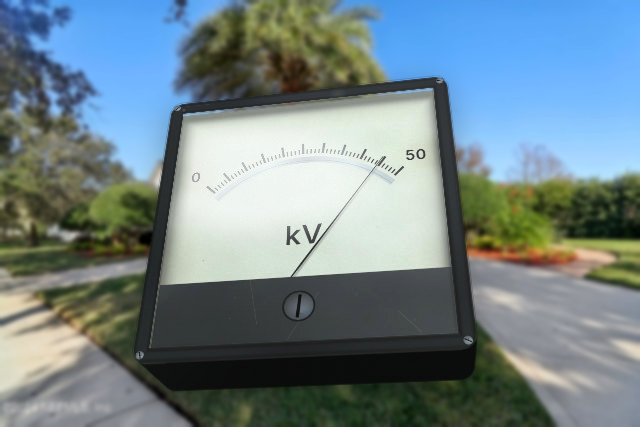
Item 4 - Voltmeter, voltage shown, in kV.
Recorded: 45 kV
